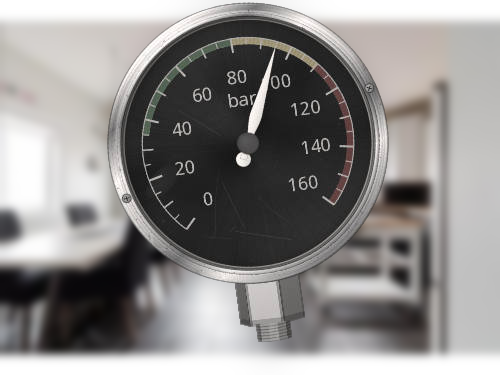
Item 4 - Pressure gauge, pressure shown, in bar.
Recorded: 95 bar
